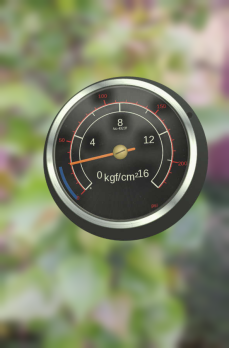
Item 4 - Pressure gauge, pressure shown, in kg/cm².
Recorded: 2 kg/cm²
